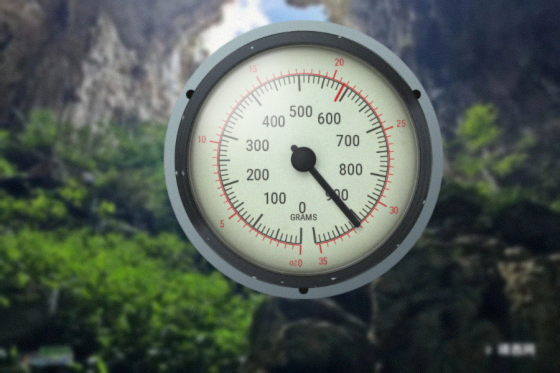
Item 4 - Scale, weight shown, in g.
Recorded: 910 g
